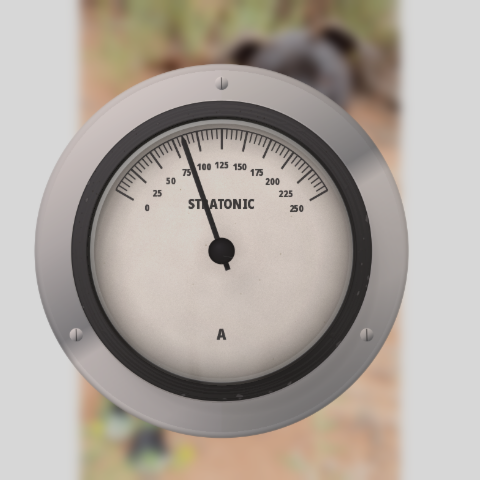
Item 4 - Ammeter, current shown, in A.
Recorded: 85 A
